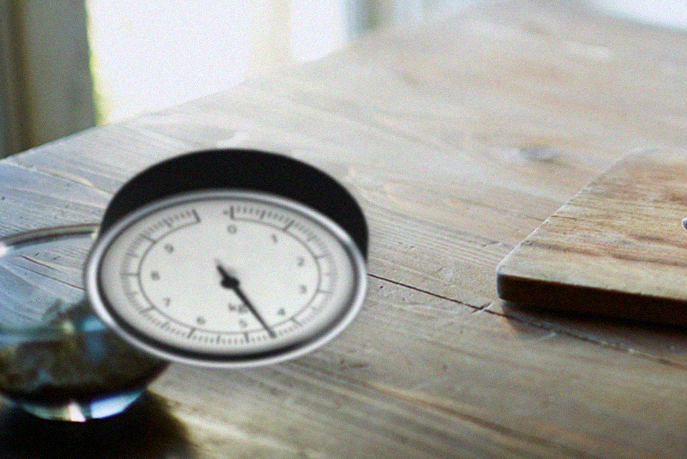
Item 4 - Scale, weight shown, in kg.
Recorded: 4.5 kg
